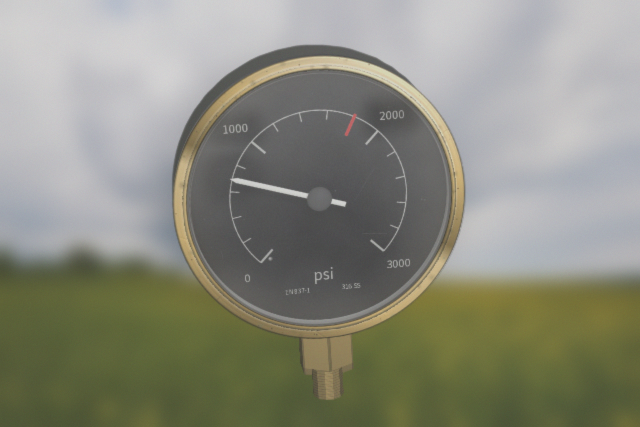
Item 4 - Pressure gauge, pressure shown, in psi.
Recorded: 700 psi
